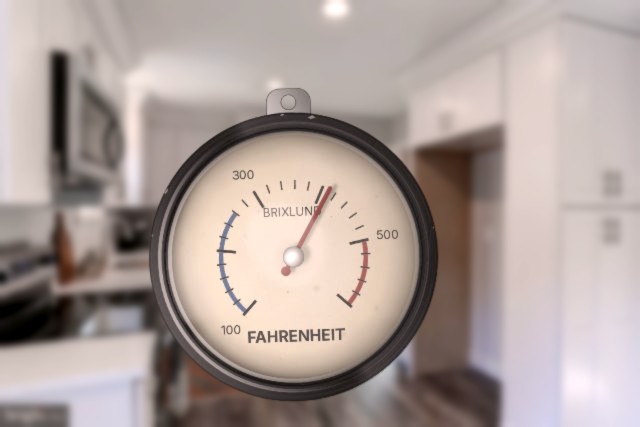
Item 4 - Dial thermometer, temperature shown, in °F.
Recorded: 410 °F
